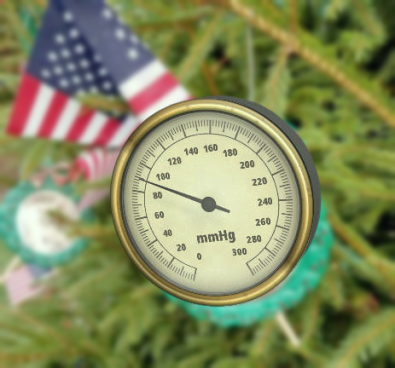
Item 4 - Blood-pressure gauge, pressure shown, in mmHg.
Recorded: 90 mmHg
